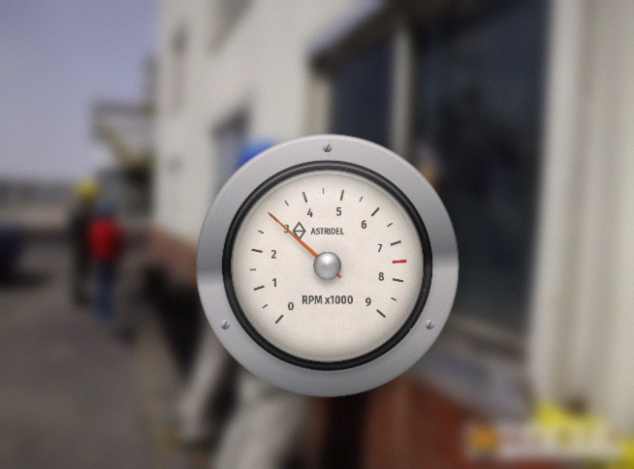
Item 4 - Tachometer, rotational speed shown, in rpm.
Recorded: 3000 rpm
